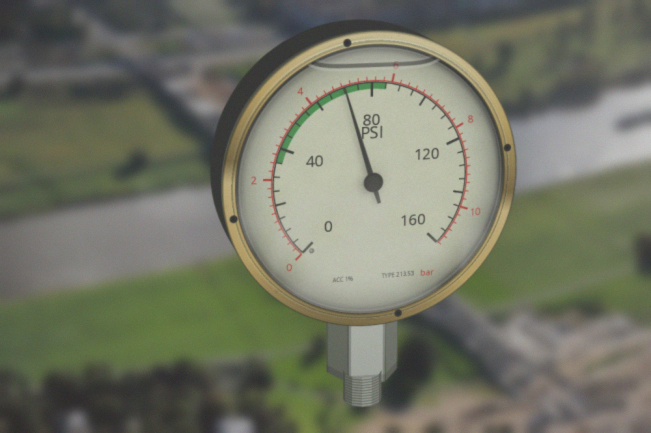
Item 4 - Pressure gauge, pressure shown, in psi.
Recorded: 70 psi
